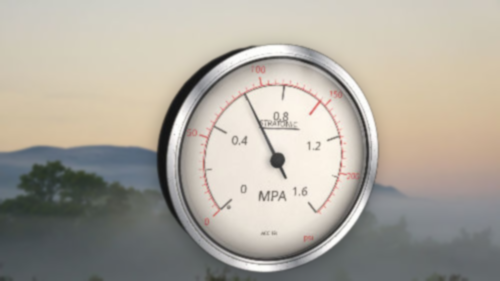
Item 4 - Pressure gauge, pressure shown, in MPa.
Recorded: 0.6 MPa
